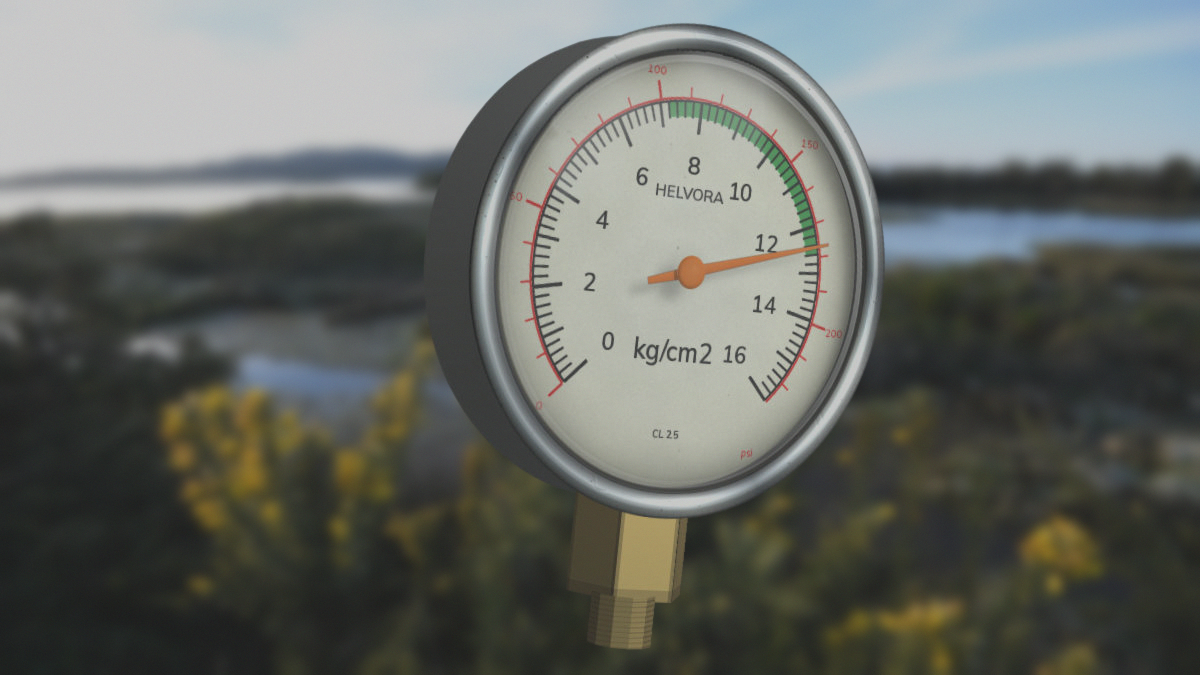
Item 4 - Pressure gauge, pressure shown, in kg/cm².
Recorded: 12.4 kg/cm²
